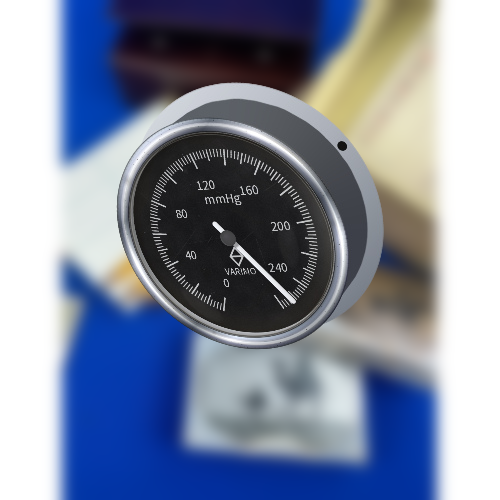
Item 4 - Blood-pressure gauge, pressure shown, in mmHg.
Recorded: 250 mmHg
